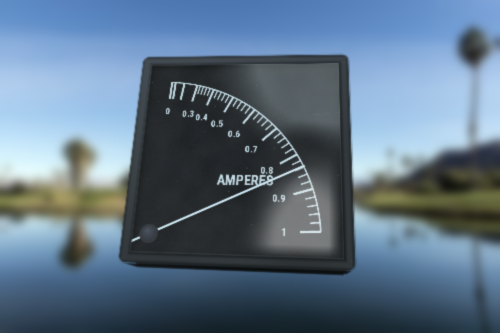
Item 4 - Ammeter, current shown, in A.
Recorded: 0.84 A
